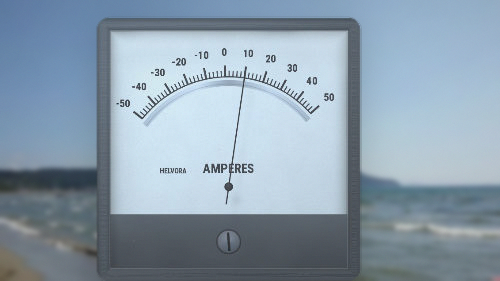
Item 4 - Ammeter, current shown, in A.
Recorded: 10 A
